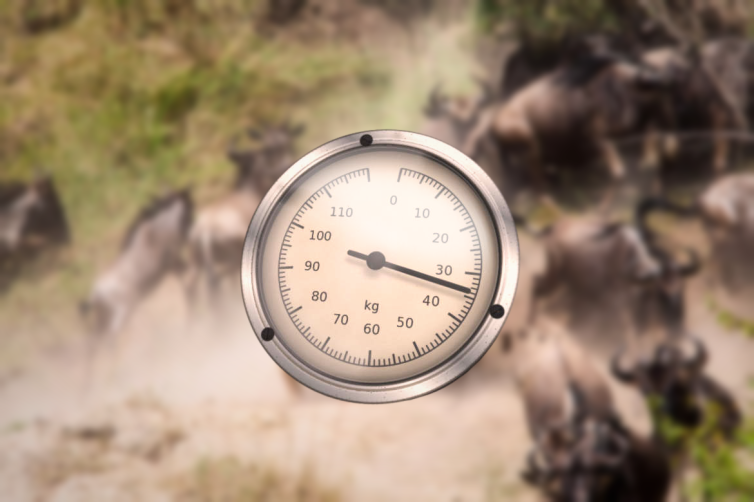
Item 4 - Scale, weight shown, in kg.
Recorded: 34 kg
